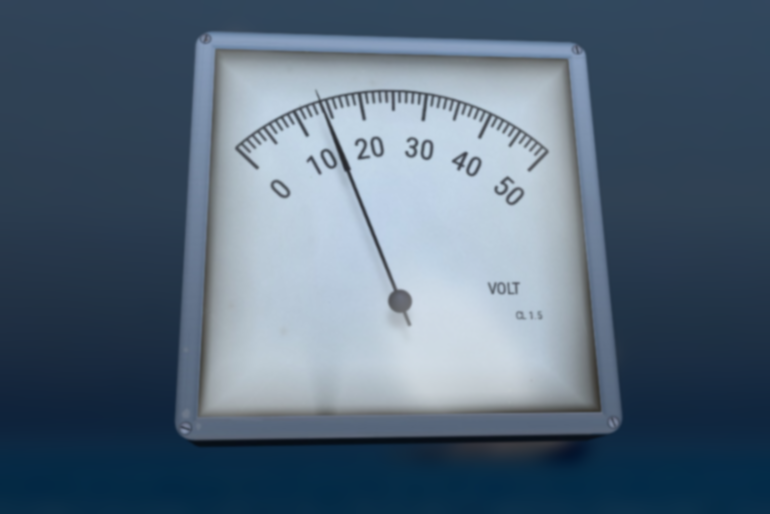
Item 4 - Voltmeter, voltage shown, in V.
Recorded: 14 V
